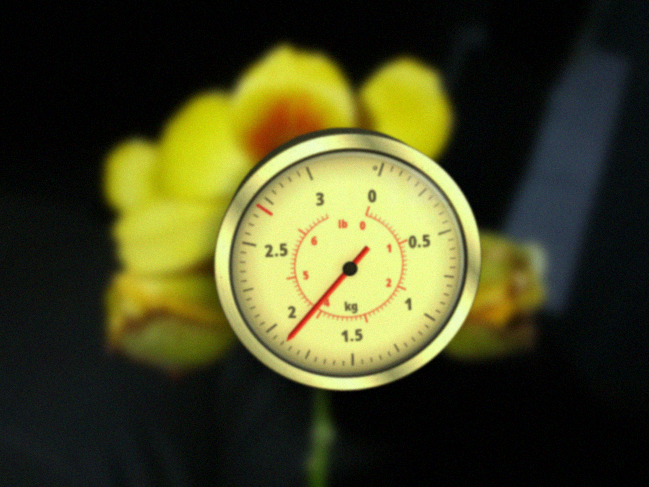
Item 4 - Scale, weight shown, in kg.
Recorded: 1.9 kg
